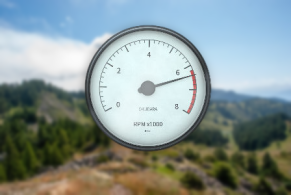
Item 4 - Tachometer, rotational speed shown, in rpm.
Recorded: 6400 rpm
